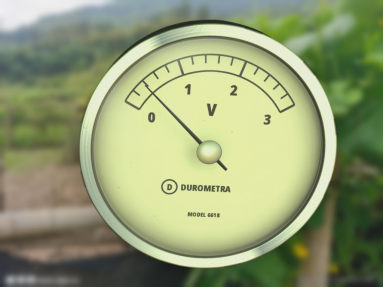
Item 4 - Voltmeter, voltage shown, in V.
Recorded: 0.4 V
